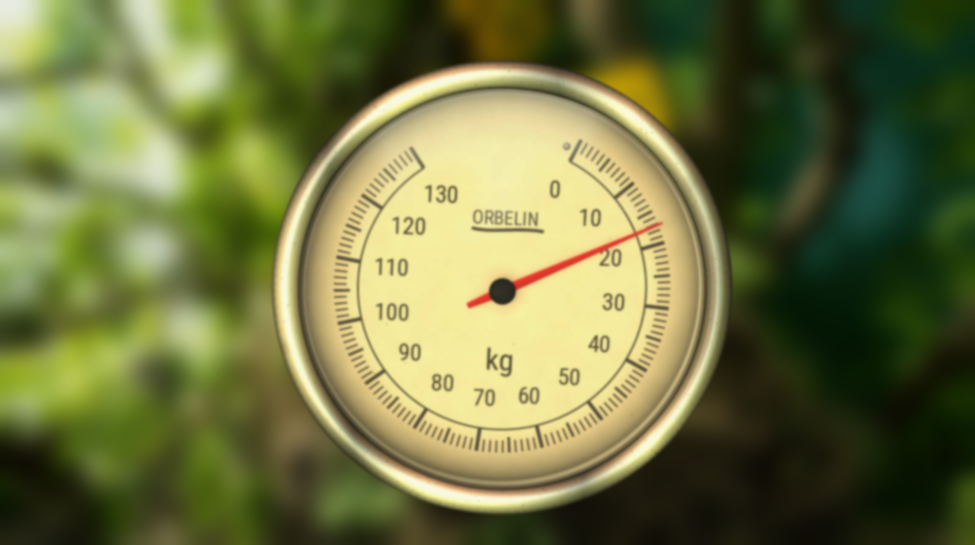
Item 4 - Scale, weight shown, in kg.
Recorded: 17 kg
